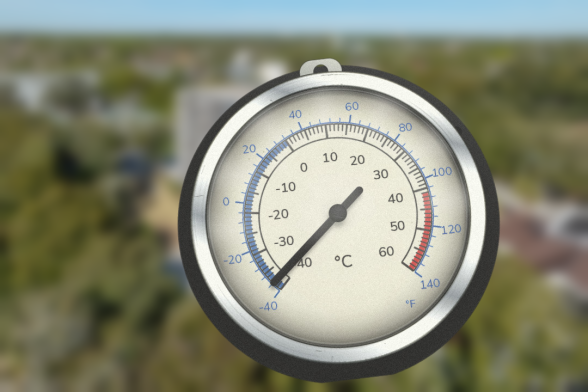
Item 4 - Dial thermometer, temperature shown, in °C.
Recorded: -38 °C
